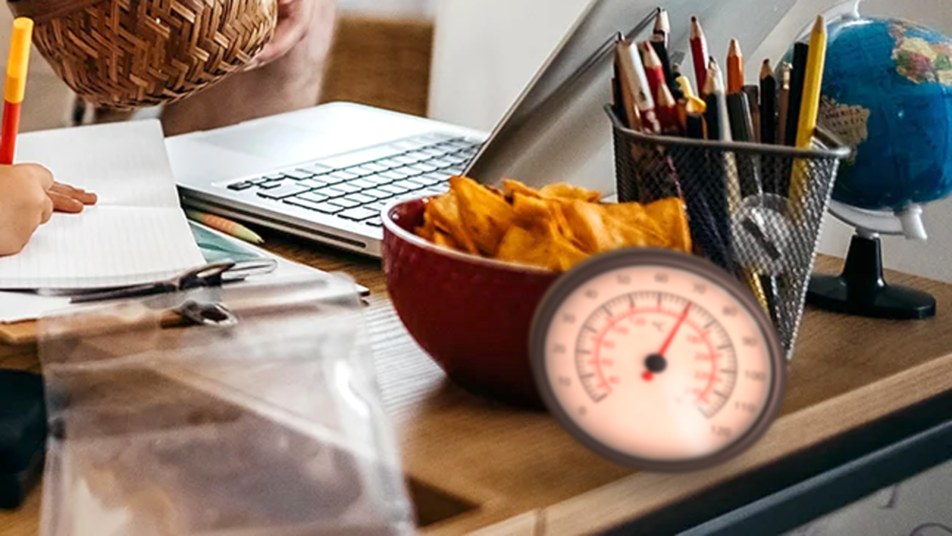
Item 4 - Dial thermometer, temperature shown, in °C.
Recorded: 70 °C
